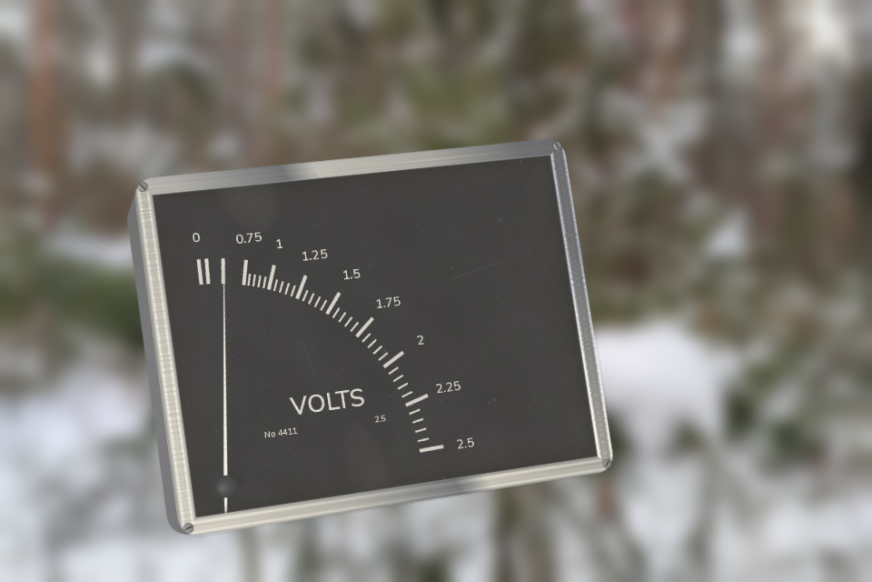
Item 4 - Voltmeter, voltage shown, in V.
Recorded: 0.5 V
